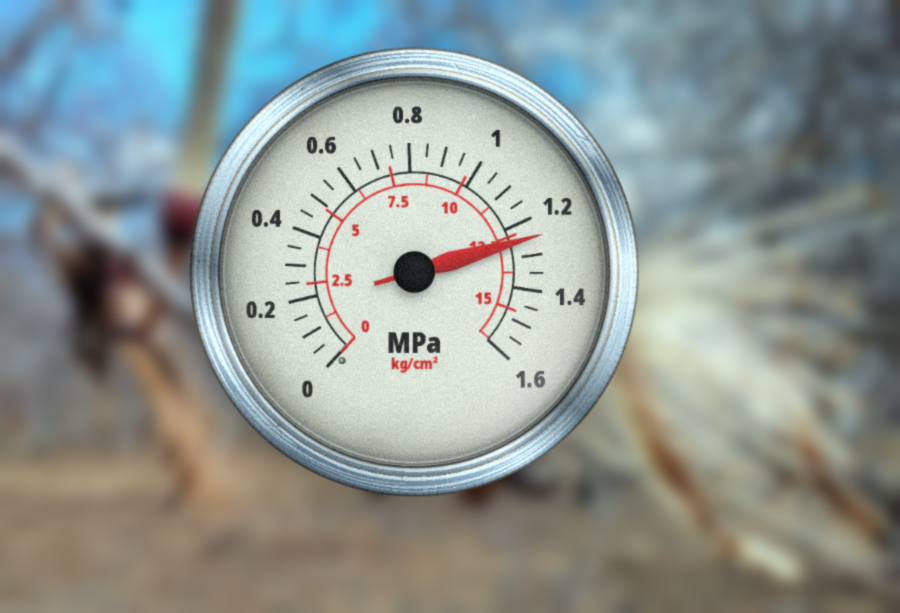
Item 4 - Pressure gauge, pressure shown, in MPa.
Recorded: 1.25 MPa
